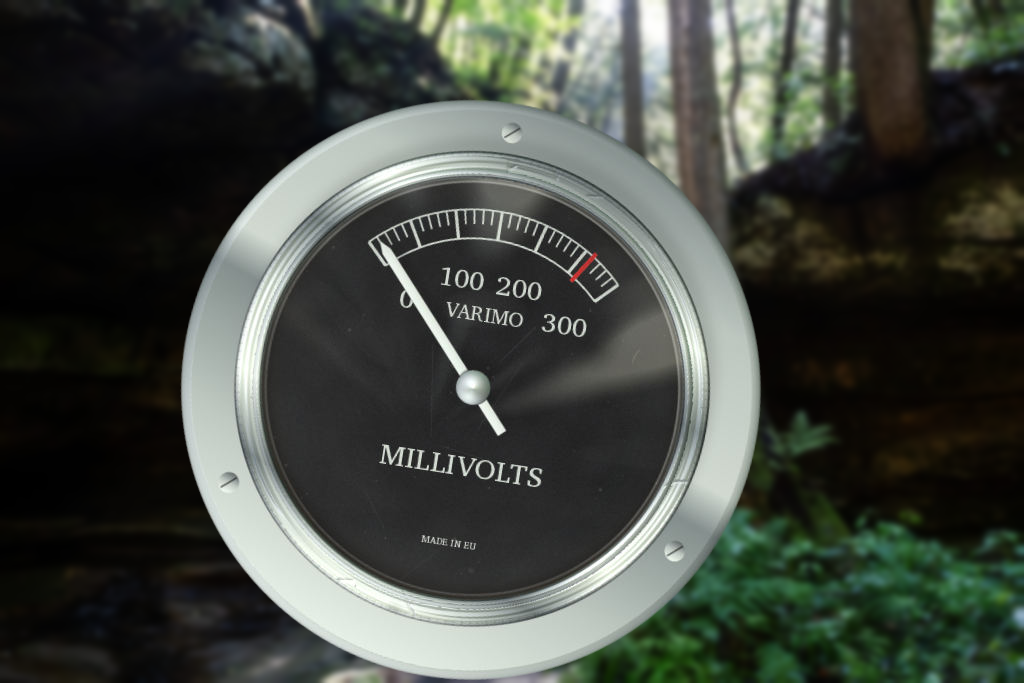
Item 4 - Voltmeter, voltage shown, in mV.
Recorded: 10 mV
